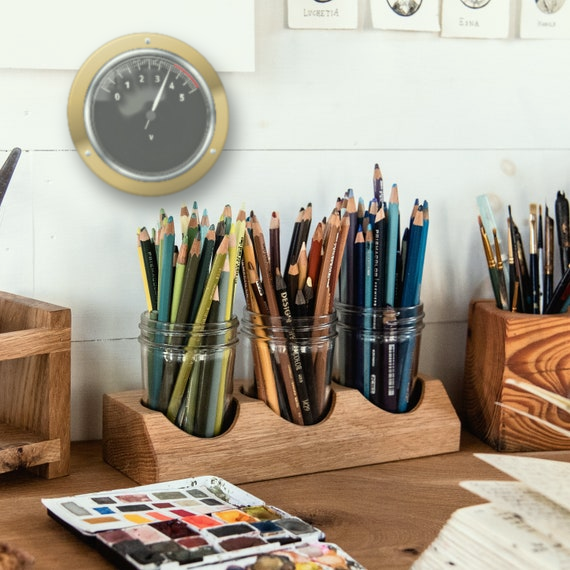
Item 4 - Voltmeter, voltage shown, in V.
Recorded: 3.5 V
